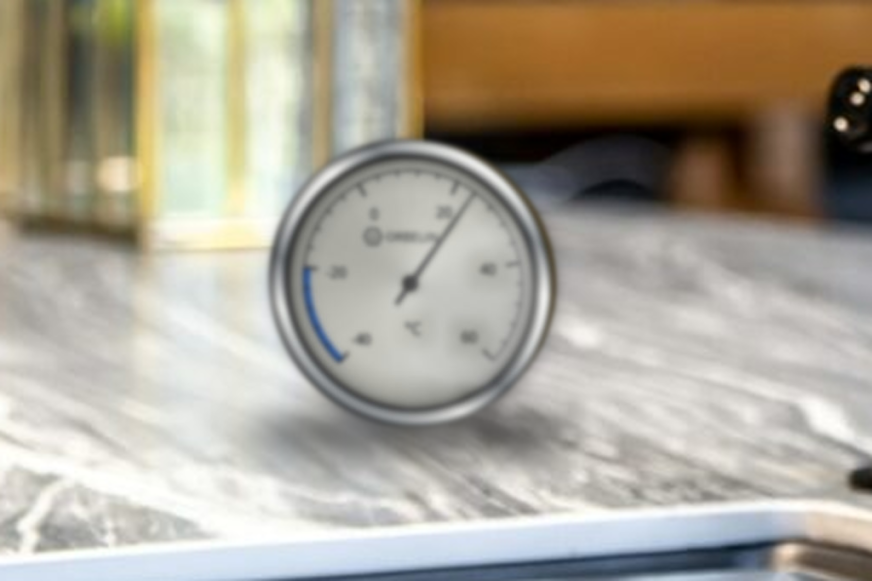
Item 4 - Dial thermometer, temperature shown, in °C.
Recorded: 24 °C
